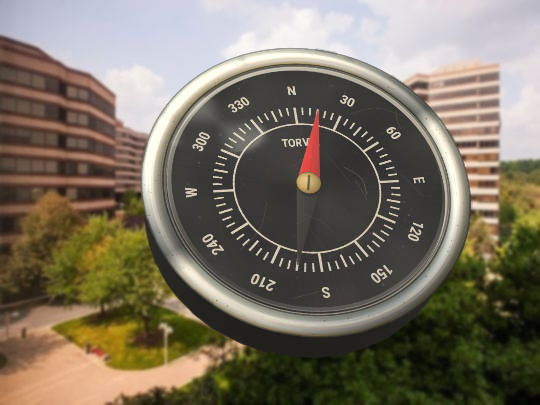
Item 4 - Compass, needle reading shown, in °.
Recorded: 15 °
